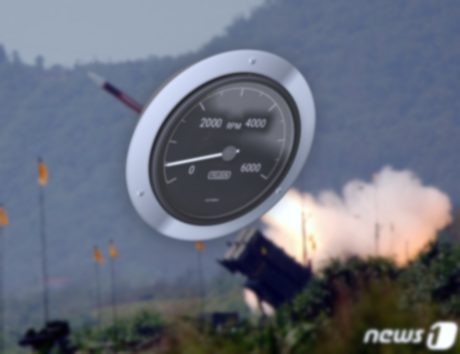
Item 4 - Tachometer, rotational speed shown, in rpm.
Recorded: 500 rpm
